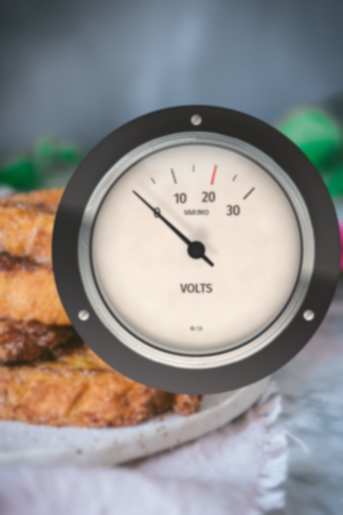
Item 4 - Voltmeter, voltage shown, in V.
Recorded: 0 V
